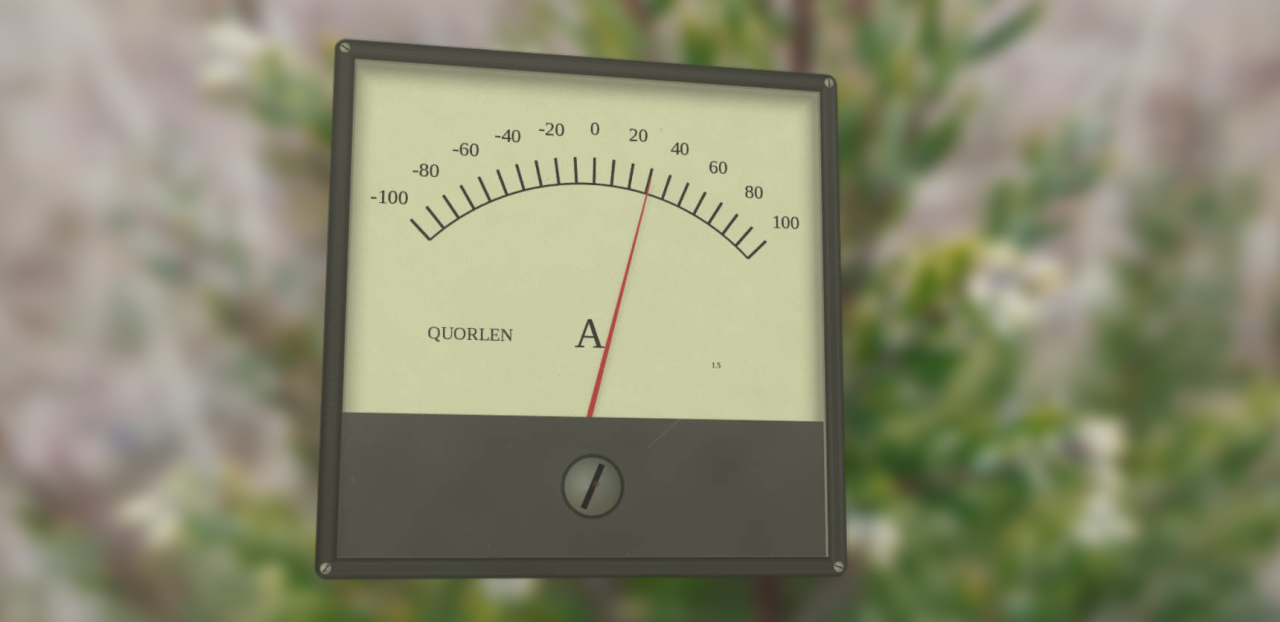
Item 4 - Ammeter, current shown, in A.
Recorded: 30 A
